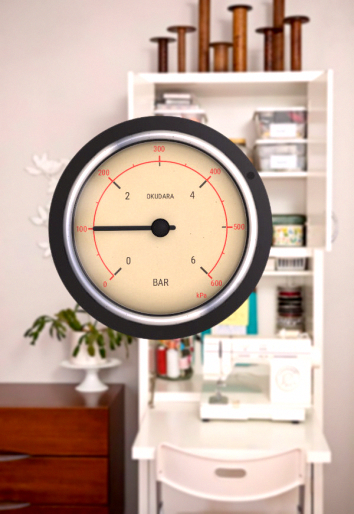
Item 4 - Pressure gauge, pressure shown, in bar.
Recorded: 1 bar
